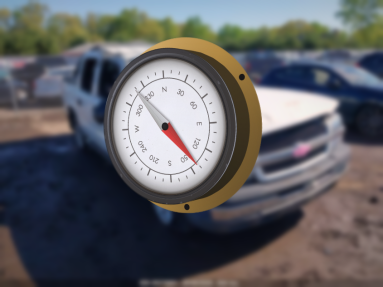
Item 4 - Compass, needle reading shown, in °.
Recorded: 140 °
